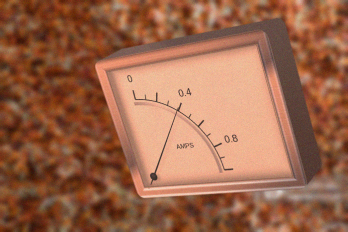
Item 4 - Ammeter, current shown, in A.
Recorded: 0.4 A
